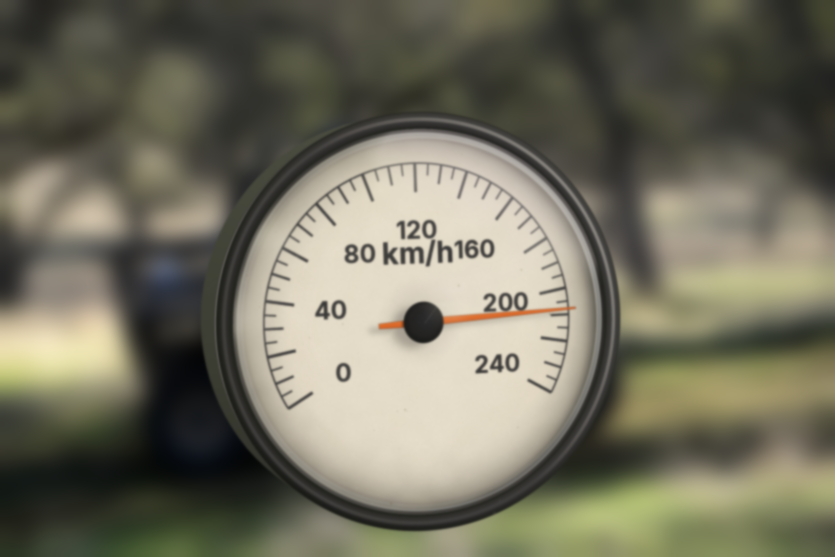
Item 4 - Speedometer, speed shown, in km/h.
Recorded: 207.5 km/h
